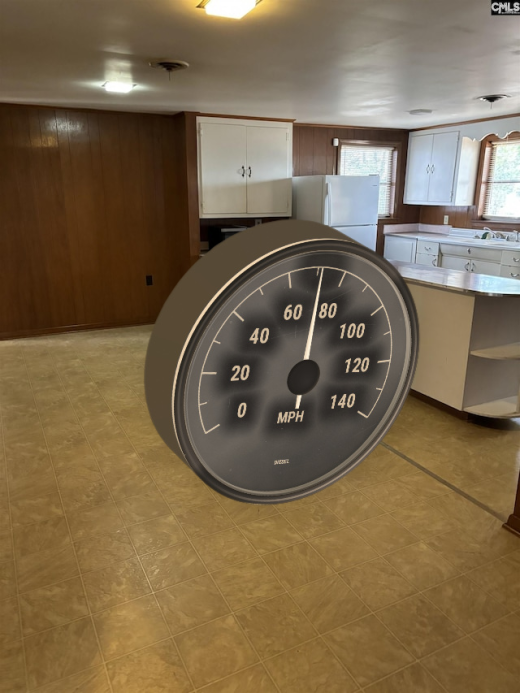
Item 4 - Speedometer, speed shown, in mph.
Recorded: 70 mph
